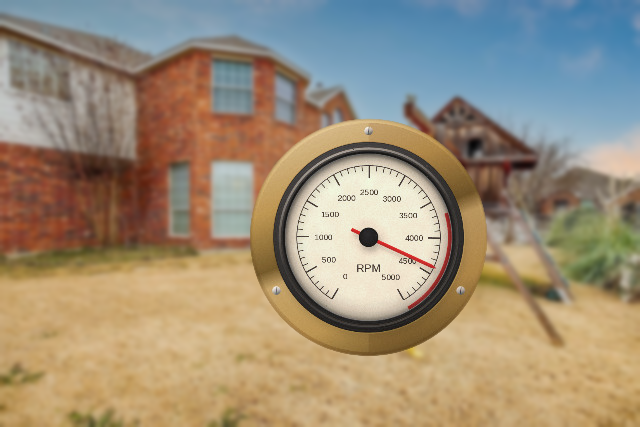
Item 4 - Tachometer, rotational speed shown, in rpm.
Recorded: 4400 rpm
